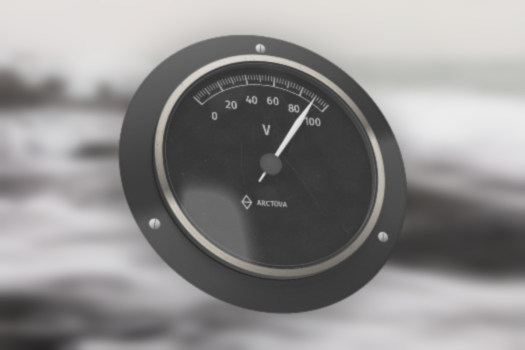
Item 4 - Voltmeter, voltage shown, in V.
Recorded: 90 V
